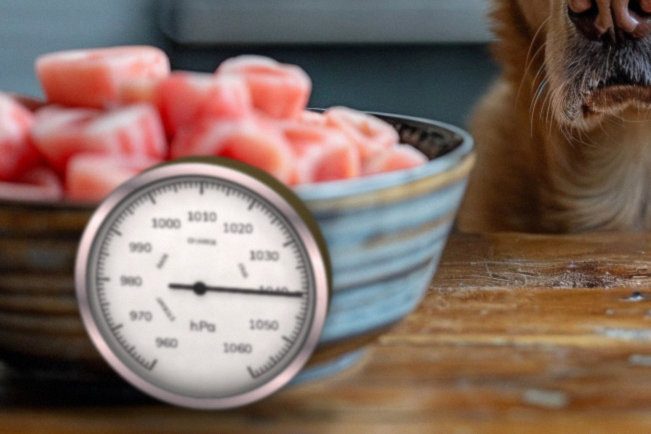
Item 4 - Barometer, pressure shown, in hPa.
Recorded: 1040 hPa
